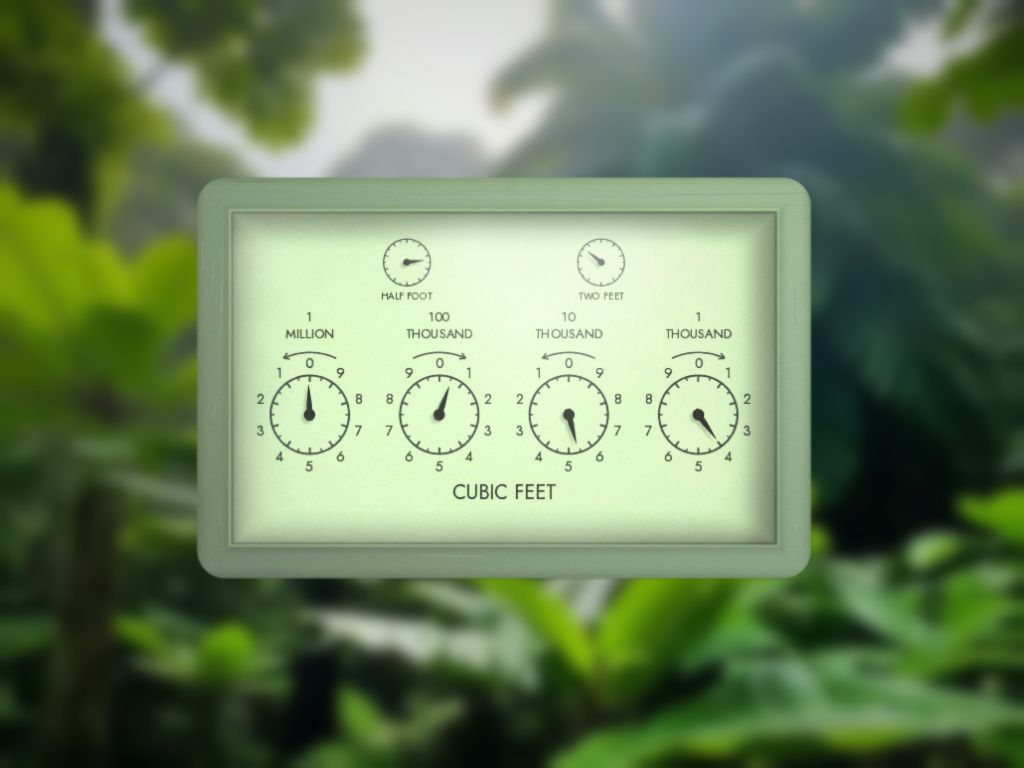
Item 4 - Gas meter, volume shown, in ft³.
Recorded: 5400 ft³
